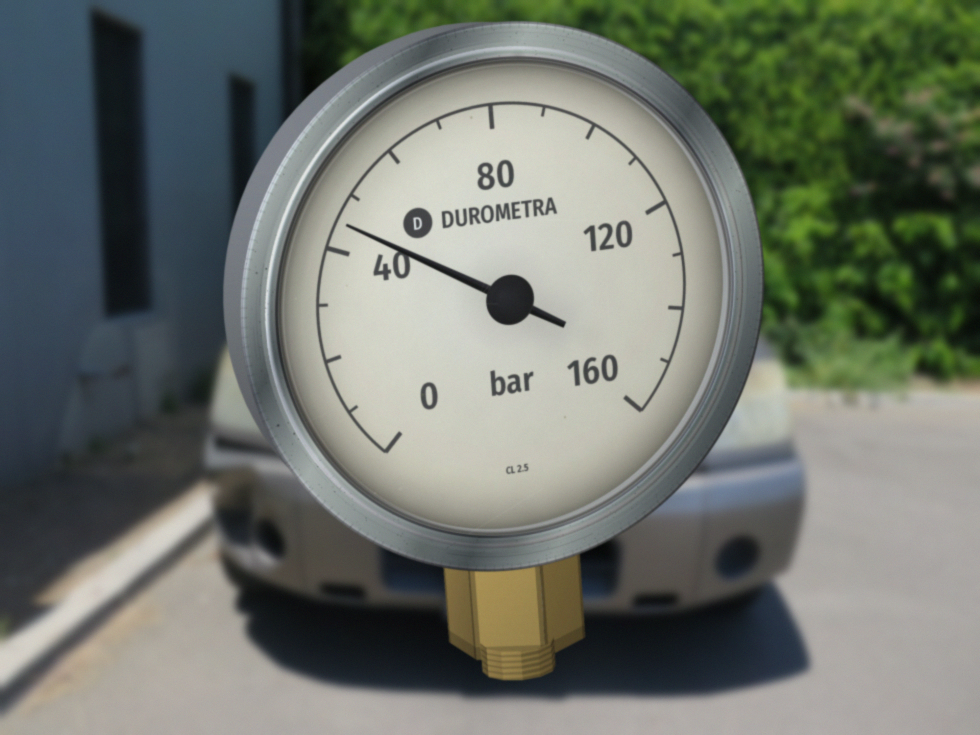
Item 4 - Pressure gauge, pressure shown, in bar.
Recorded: 45 bar
